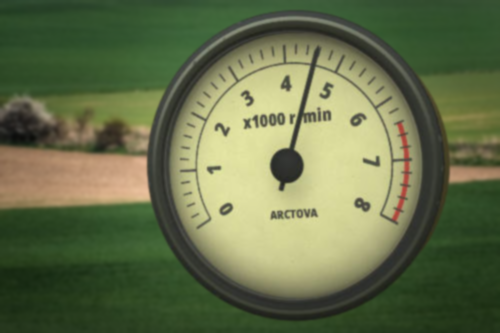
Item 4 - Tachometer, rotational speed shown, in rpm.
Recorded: 4600 rpm
